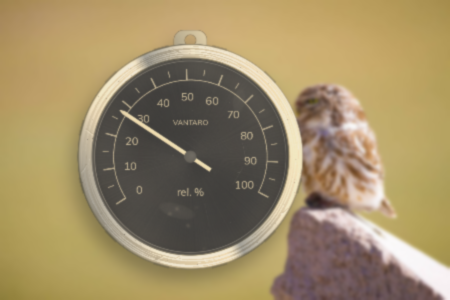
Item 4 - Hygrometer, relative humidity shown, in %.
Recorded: 27.5 %
